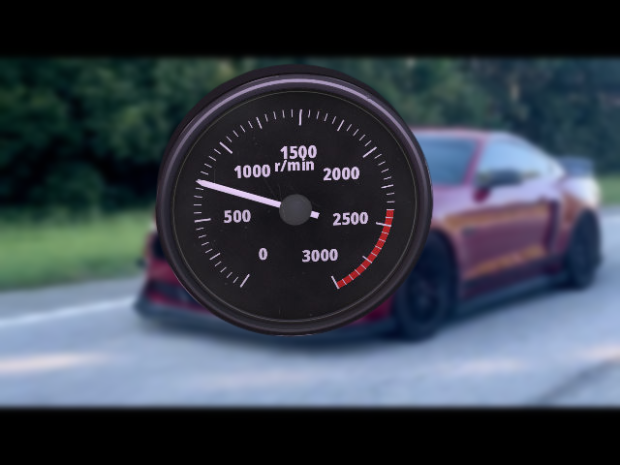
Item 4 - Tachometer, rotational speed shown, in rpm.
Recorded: 750 rpm
